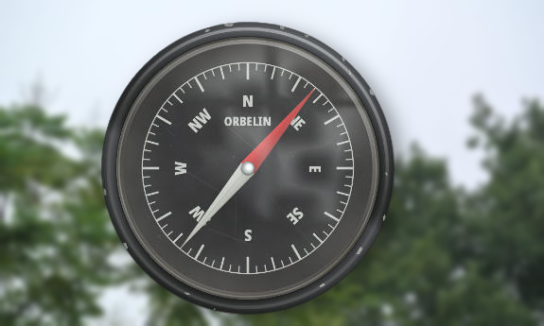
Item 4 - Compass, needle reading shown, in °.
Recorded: 40 °
